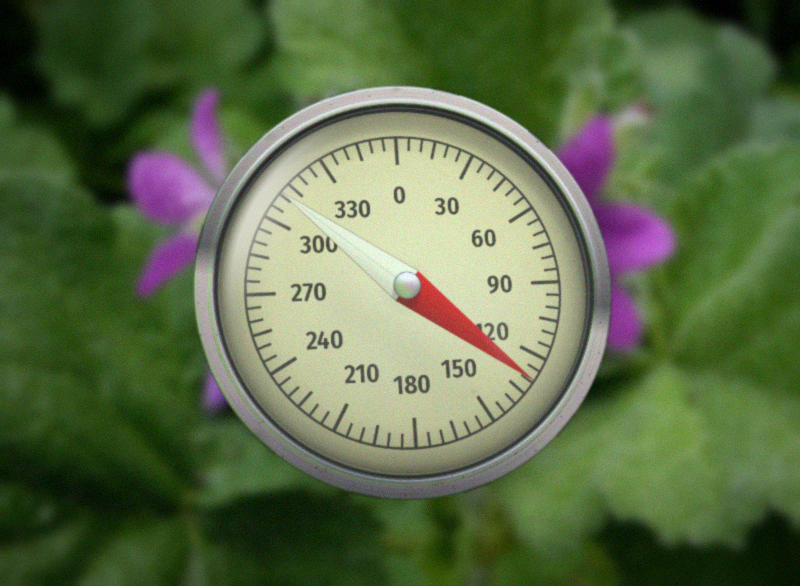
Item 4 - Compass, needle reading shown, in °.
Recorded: 130 °
